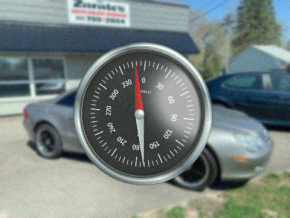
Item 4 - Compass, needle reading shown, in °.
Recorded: 350 °
